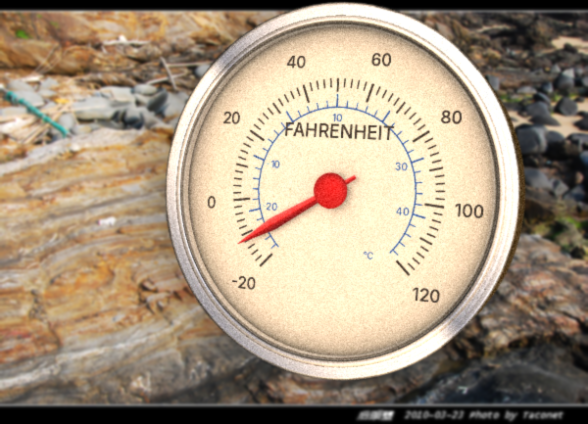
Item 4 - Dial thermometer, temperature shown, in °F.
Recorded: -12 °F
